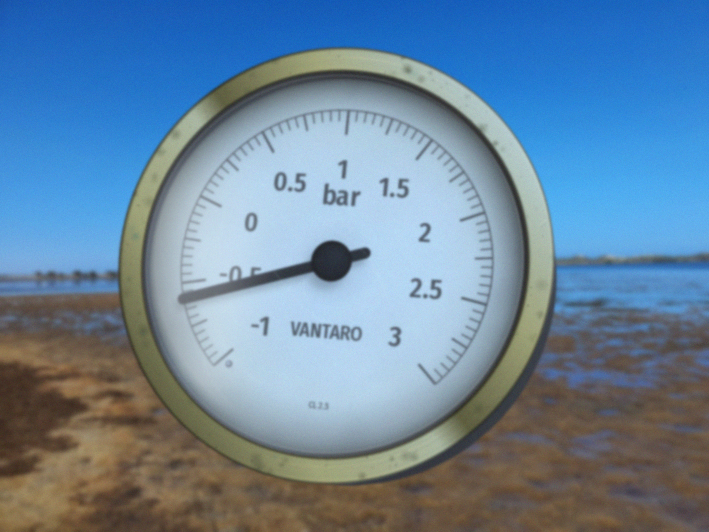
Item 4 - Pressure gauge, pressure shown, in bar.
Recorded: -0.6 bar
